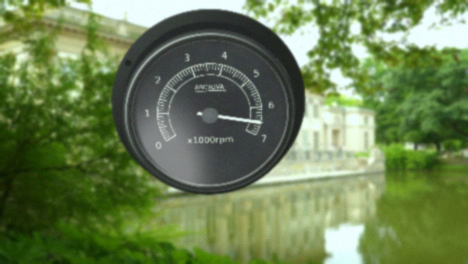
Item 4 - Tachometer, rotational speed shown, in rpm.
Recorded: 6500 rpm
